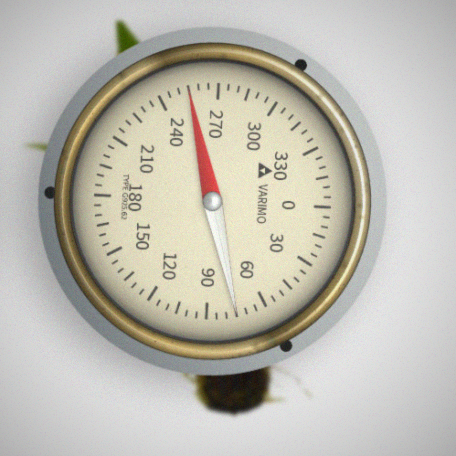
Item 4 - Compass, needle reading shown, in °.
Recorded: 255 °
